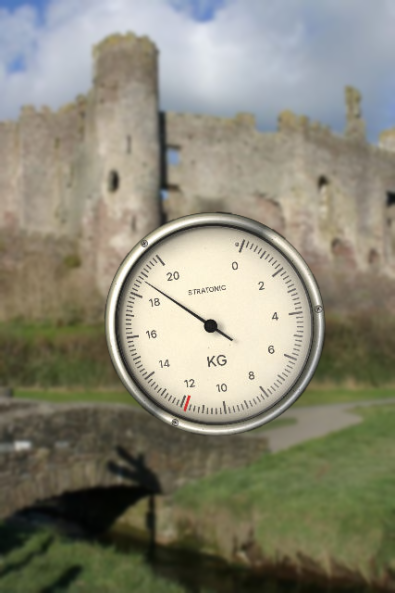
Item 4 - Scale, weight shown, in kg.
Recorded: 18.8 kg
